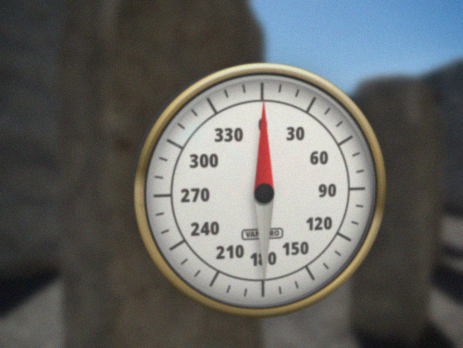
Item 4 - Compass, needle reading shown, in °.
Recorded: 0 °
